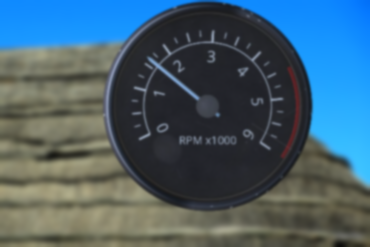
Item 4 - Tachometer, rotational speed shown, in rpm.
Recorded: 1625 rpm
